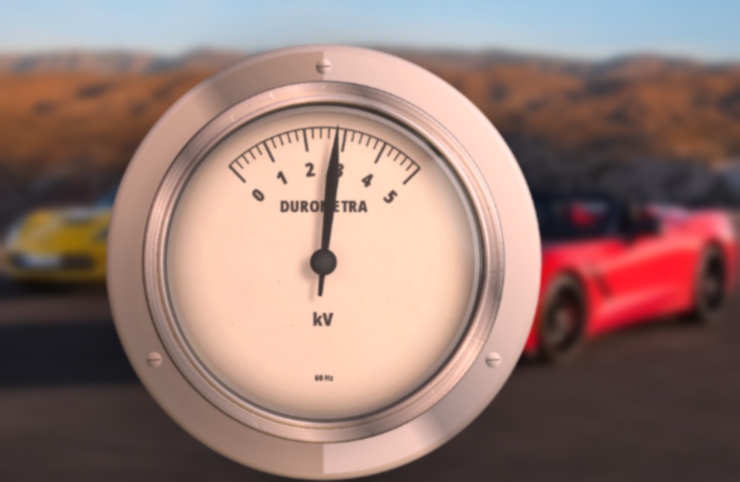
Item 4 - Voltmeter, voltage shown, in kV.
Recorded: 2.8 kV
